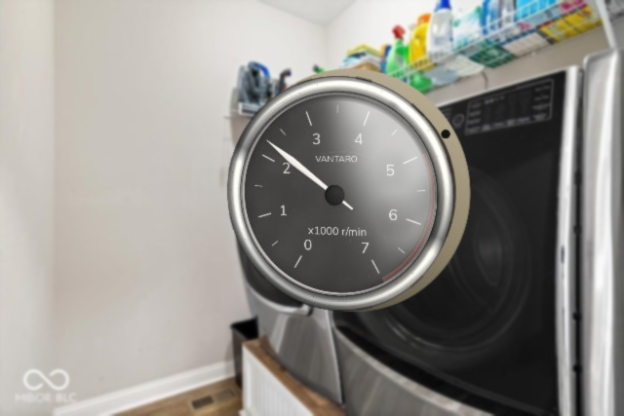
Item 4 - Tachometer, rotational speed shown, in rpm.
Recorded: 2250 rpm
